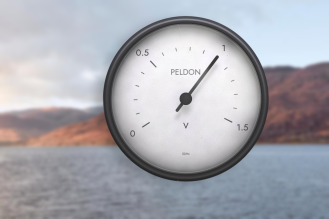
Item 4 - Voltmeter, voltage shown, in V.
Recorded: 1 V
